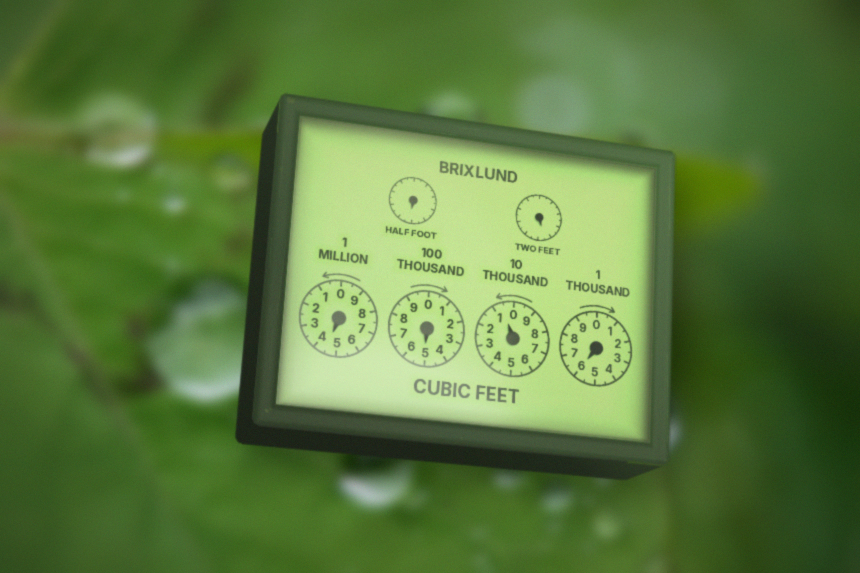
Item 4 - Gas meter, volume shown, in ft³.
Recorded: 450600 ft³
